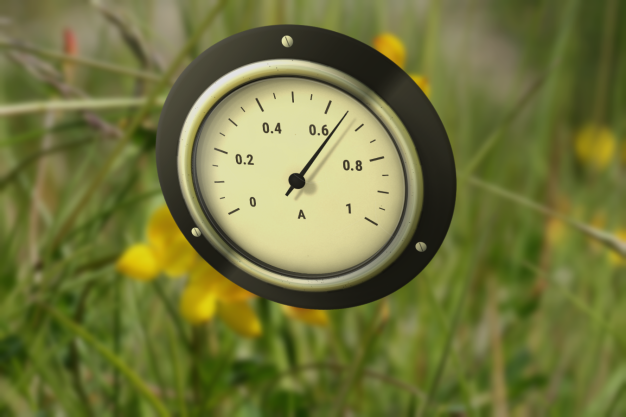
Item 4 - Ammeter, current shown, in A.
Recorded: 0.65 A
